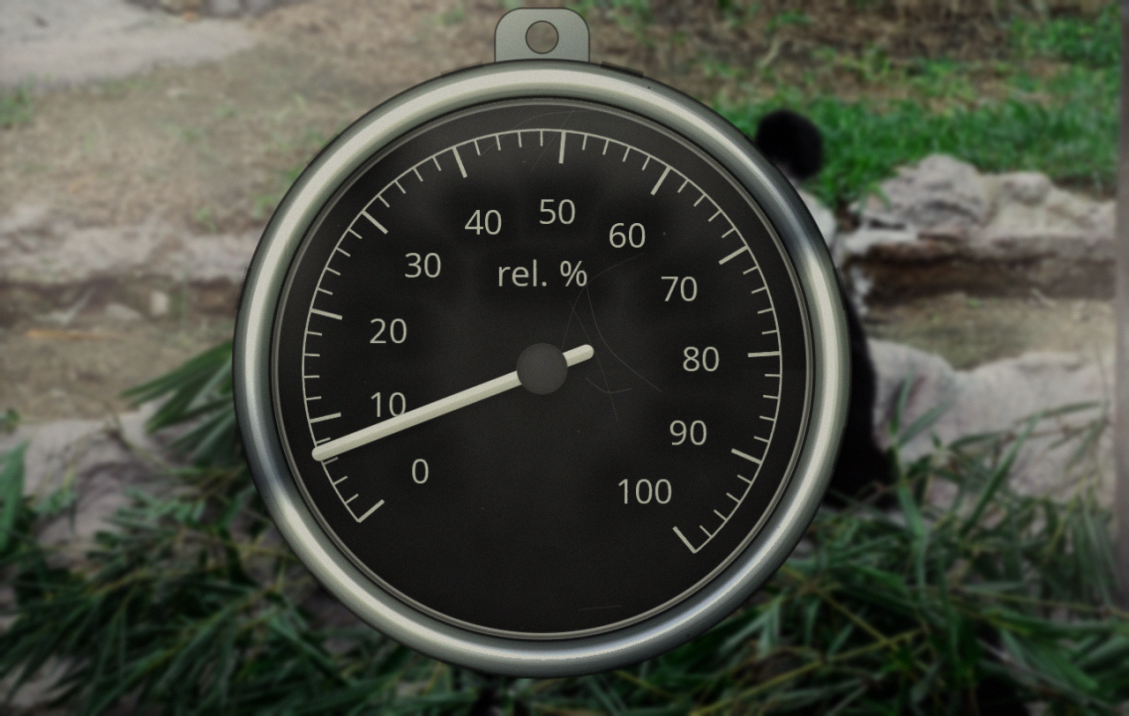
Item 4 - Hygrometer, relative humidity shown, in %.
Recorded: 7 %
